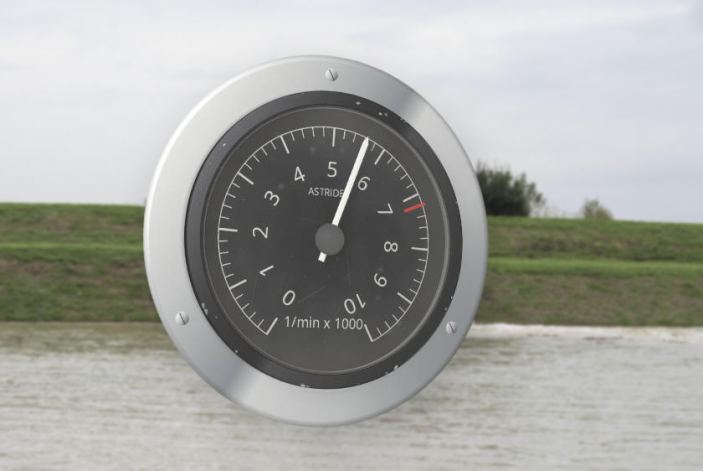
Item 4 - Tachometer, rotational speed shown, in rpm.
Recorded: 5600 rpm
